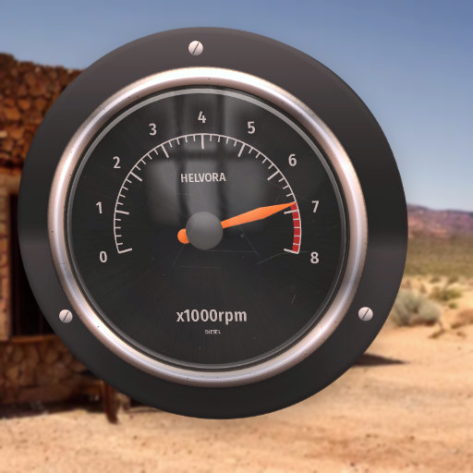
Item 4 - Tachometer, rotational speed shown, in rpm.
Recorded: 6800 rpm
